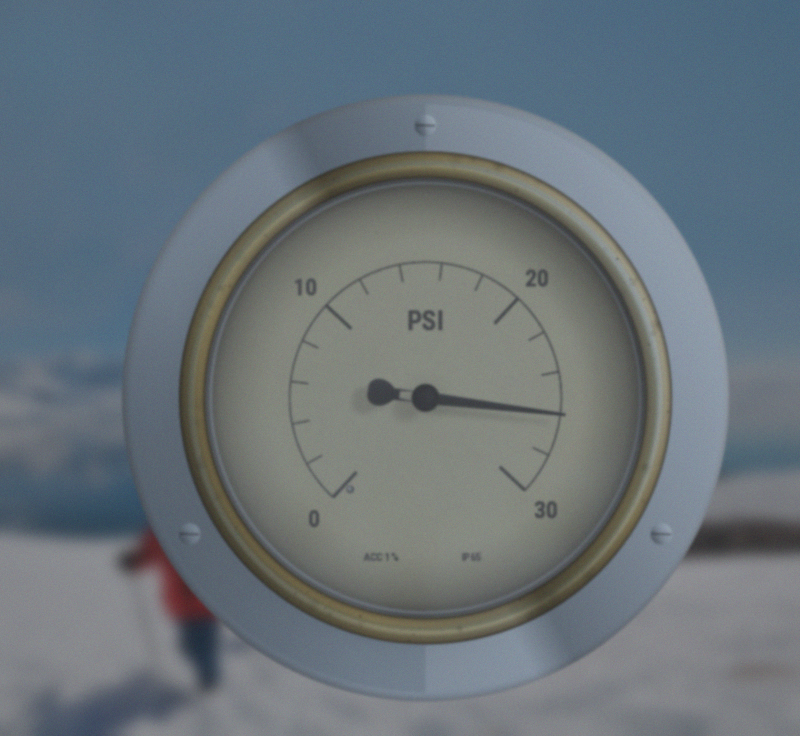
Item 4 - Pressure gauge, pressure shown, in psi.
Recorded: 26 psi
